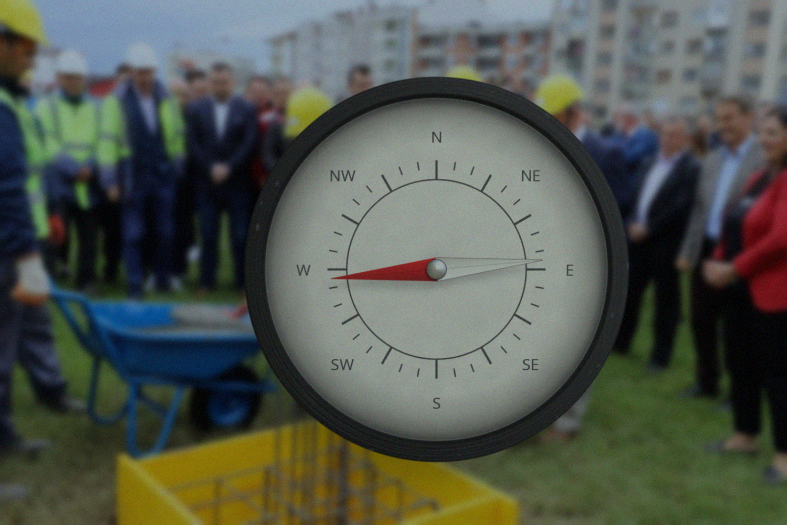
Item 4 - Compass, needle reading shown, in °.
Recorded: 265 °
